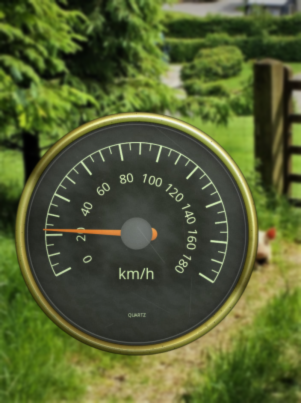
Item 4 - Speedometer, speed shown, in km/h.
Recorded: 22.5 km/h
